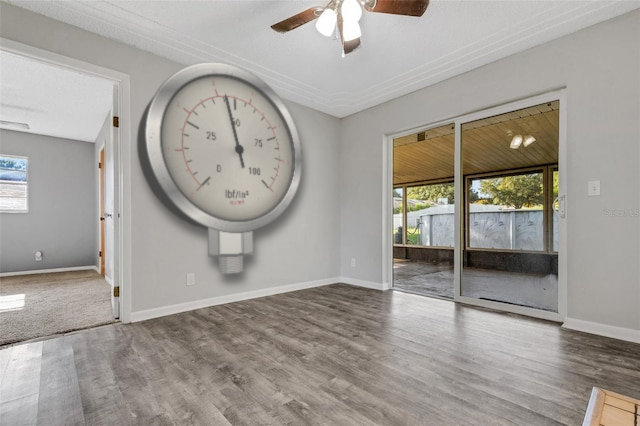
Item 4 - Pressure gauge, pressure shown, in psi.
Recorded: 45 psi
